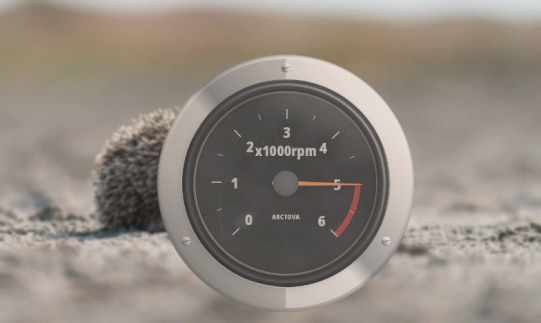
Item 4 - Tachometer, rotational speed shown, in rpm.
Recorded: 5000 rpm
